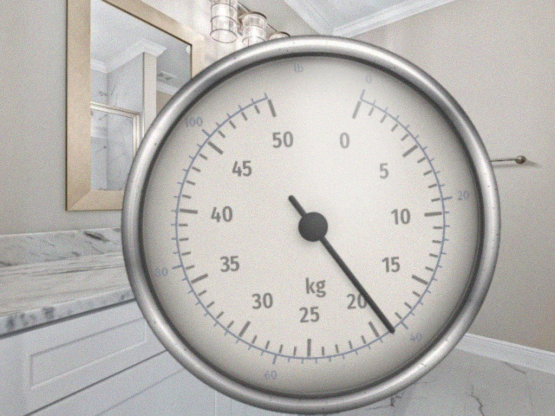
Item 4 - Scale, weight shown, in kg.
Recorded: 19 kg
